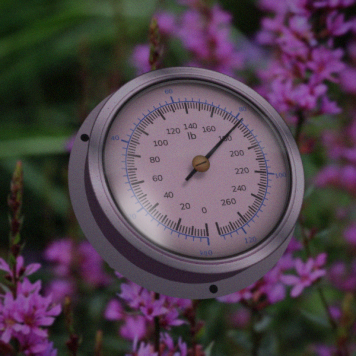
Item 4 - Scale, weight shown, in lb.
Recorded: 180 lb
